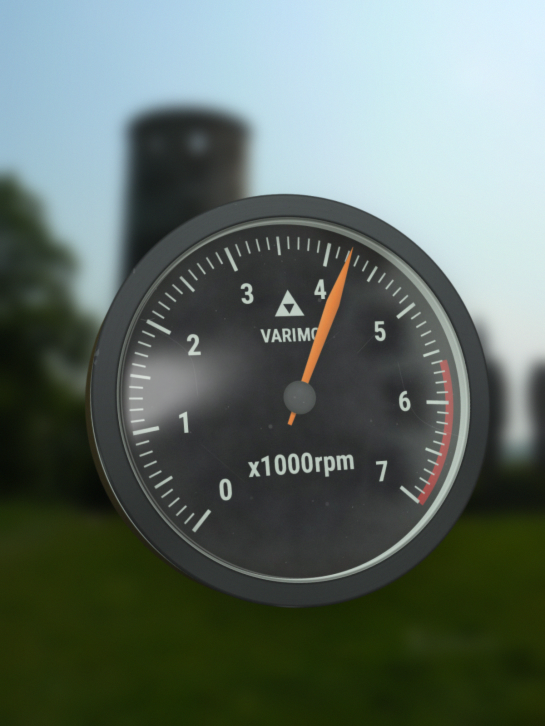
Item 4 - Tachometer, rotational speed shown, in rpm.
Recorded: 4200 rpm
